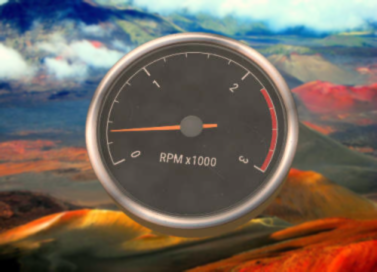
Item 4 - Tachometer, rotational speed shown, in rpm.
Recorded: 300 rpm
